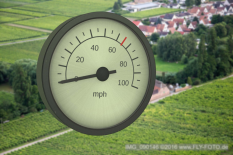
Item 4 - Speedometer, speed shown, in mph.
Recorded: 0 mph
